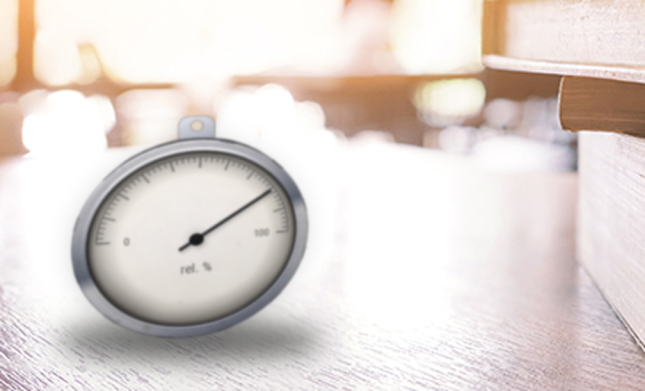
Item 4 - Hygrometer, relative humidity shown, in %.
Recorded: 80 %
